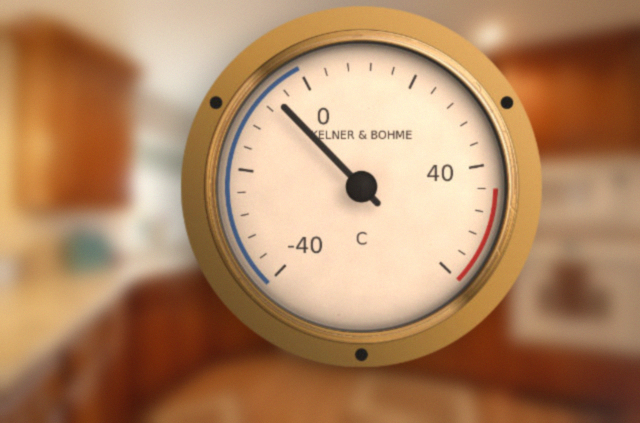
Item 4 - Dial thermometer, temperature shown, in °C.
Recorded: -6 °C
